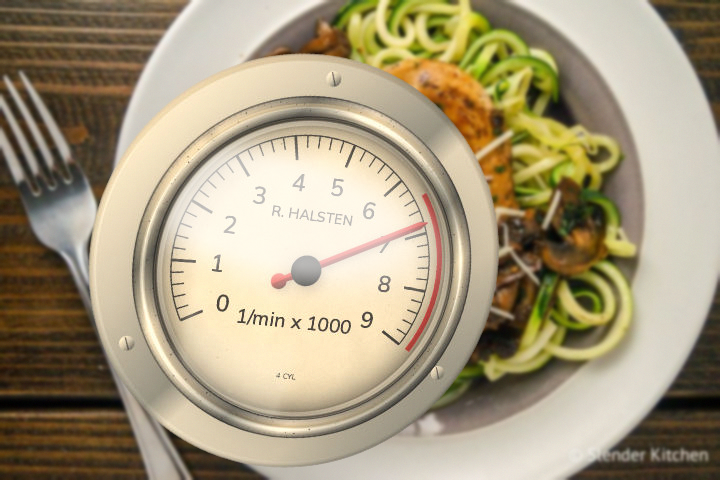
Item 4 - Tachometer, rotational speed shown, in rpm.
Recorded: 6800 rpm
